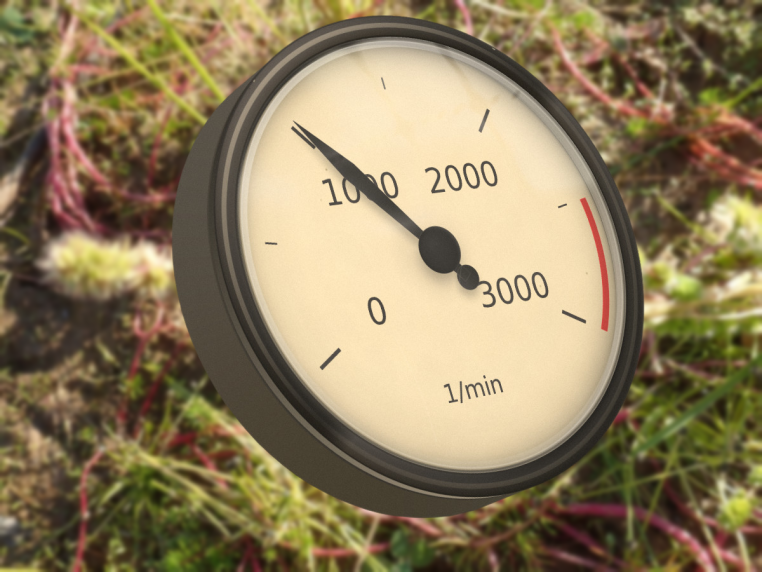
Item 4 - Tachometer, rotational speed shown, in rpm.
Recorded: 1000 rpm
